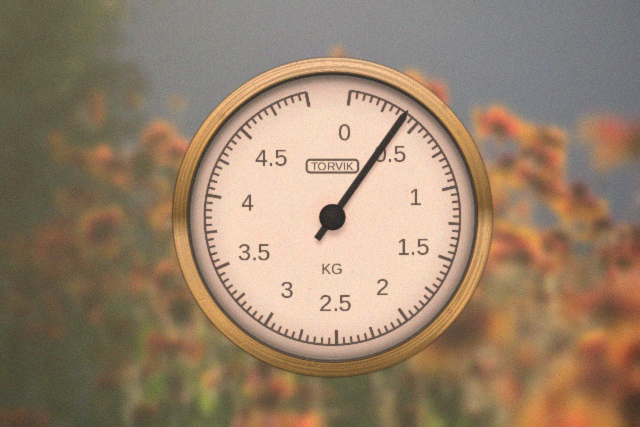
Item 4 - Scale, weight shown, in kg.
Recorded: 0.4 kg
